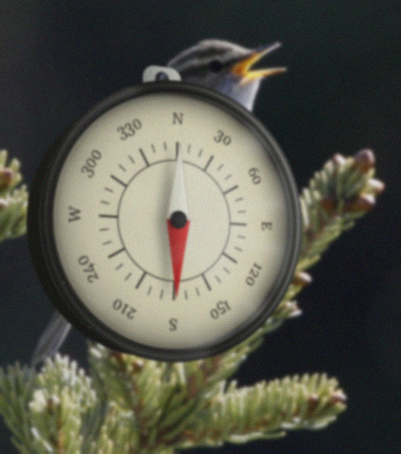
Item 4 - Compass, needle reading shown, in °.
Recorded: 180 °
